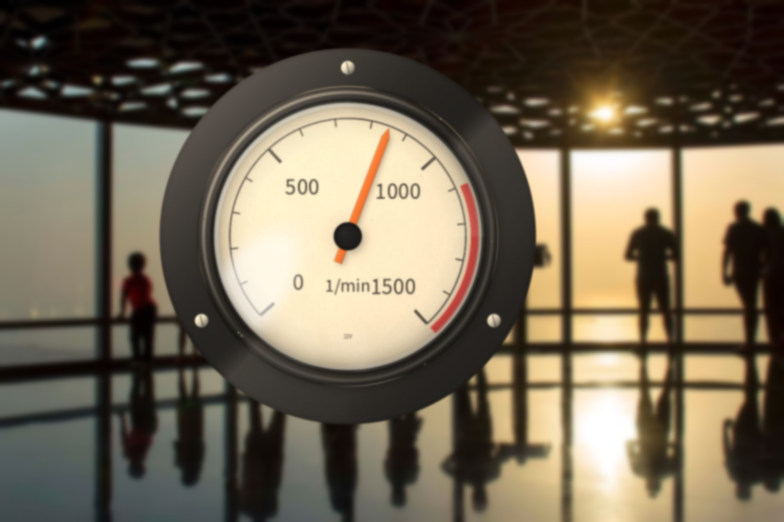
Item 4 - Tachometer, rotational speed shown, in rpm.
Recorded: 850 rpm
